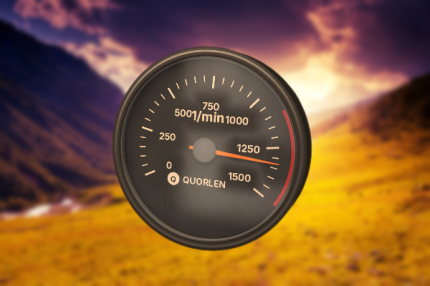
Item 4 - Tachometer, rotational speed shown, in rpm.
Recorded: 1325 rpm
